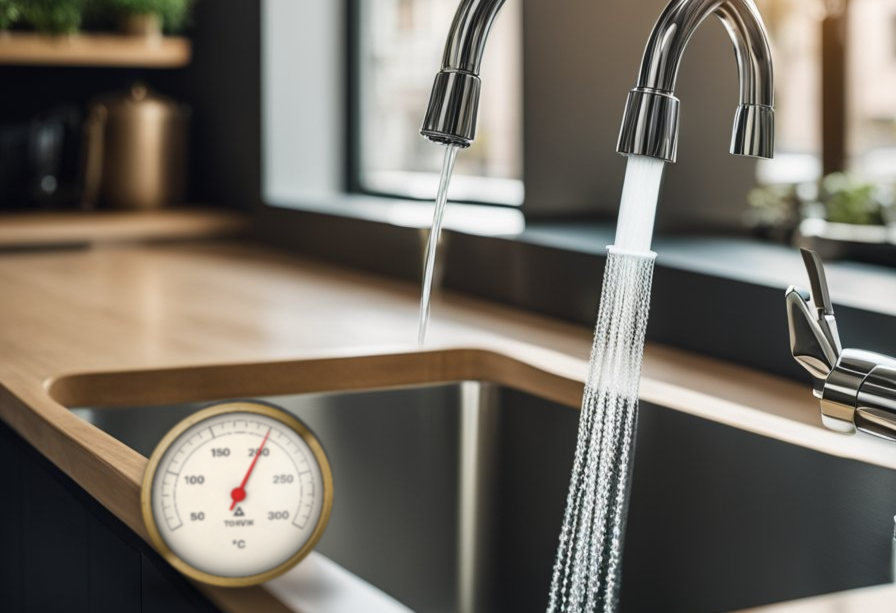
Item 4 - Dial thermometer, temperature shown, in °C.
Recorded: 200 °C
